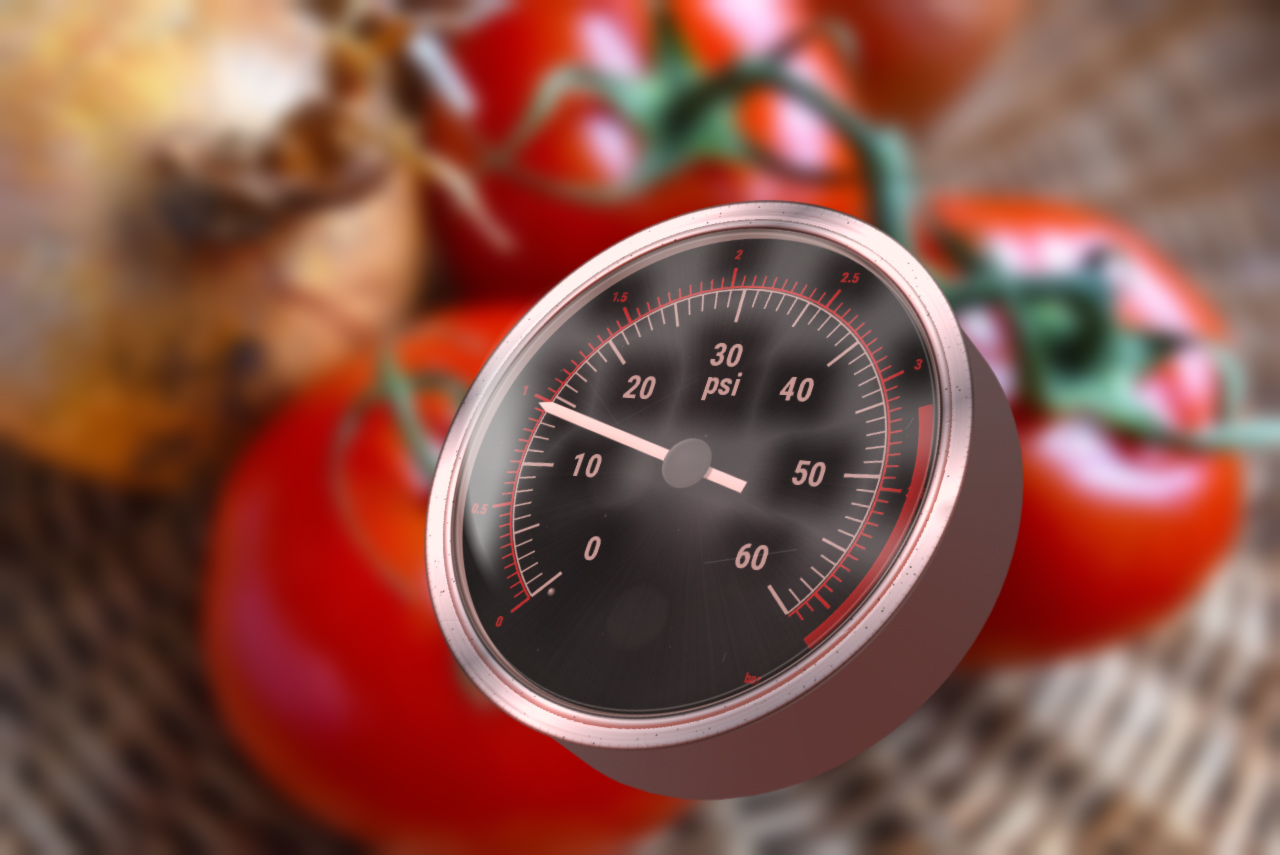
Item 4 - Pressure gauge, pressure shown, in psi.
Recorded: 14 psi
